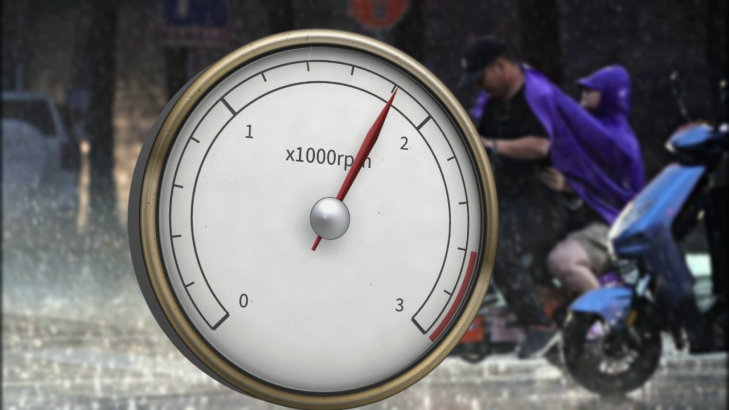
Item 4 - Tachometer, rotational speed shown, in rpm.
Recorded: 1800 rpm
